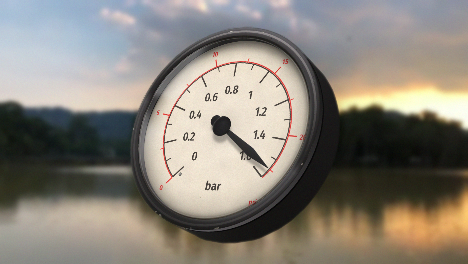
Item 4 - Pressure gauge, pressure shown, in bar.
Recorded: 1.55 bar
